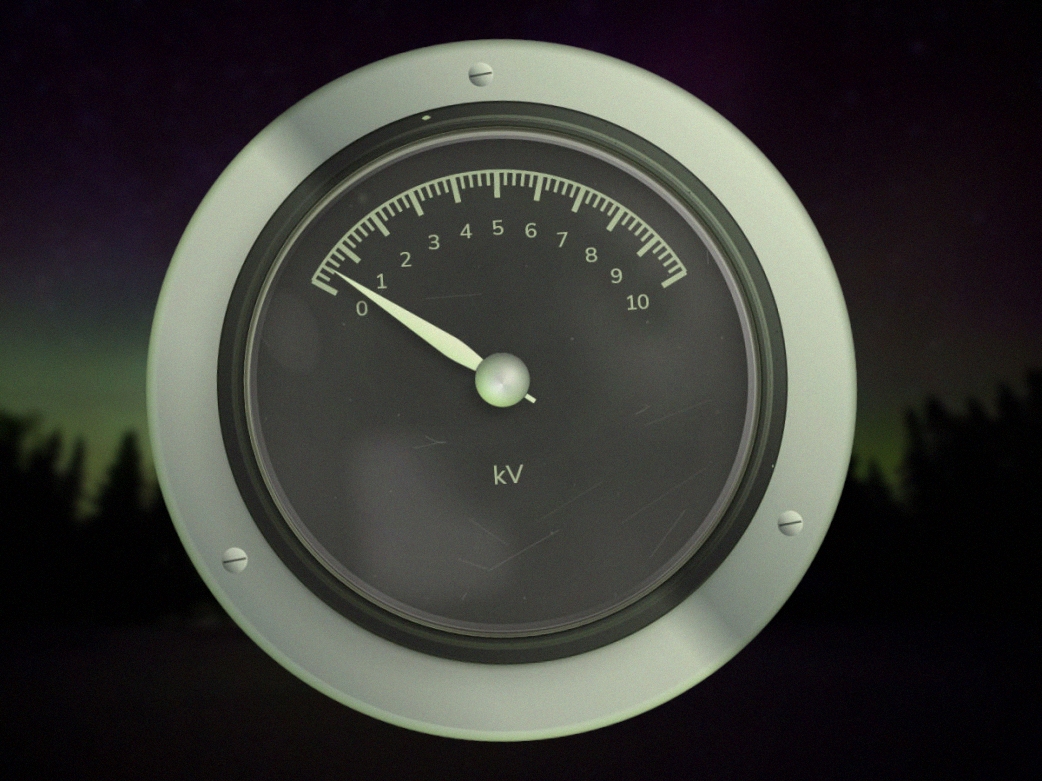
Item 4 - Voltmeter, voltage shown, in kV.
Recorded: 0.4 kV
